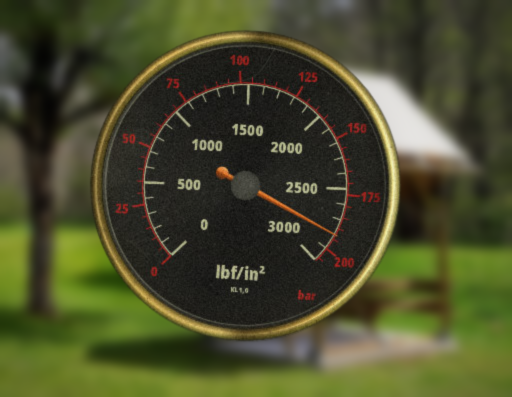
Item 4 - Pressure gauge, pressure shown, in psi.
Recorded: 2800 psi
